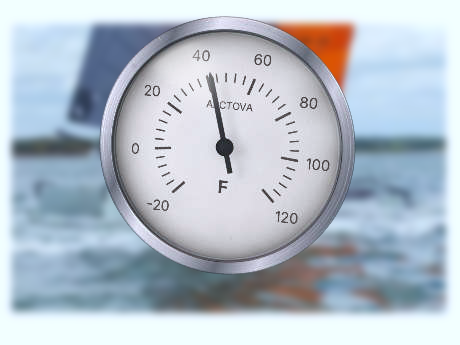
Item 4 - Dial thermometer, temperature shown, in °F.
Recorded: 42 °F
